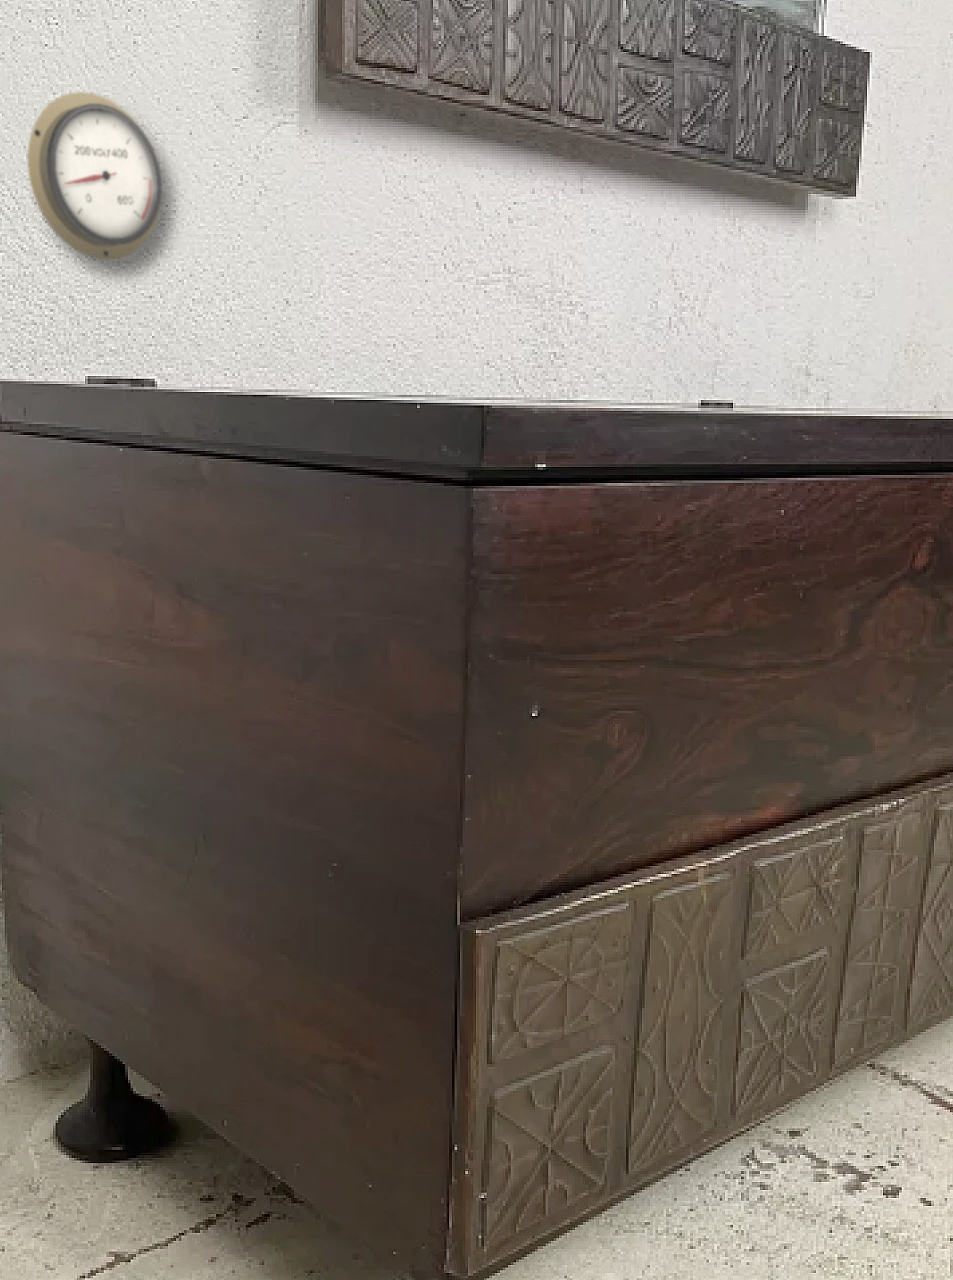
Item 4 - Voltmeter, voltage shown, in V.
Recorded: 75 V
